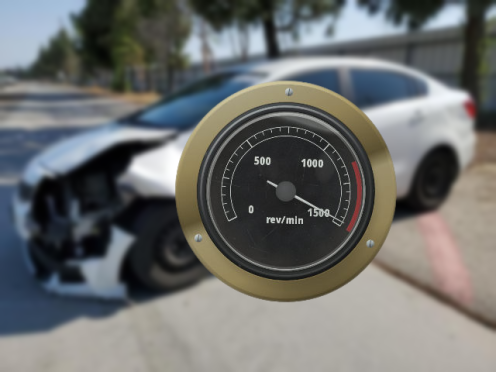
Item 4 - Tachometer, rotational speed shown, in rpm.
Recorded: 1475 rpm
